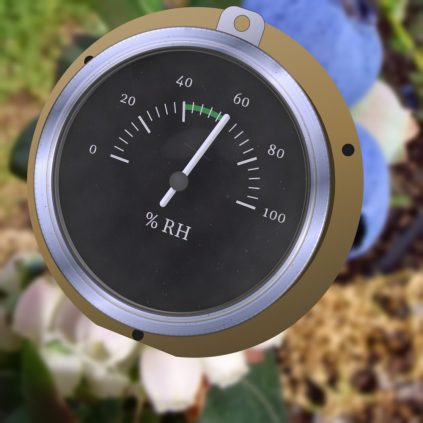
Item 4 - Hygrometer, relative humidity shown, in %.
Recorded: 60 %
